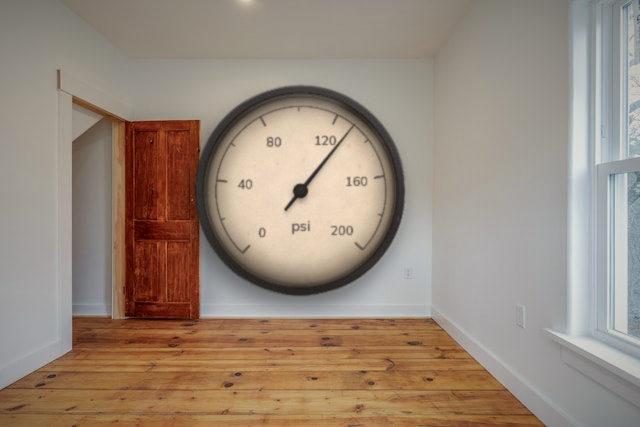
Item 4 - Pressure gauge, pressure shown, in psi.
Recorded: 130 psi
